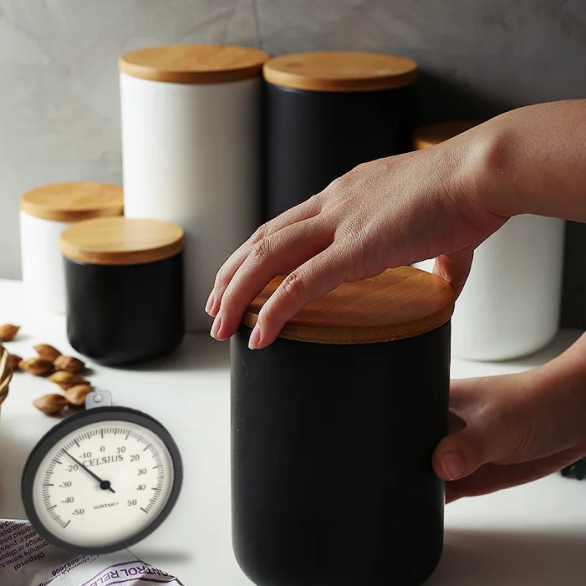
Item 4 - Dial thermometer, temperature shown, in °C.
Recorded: -15 °C
